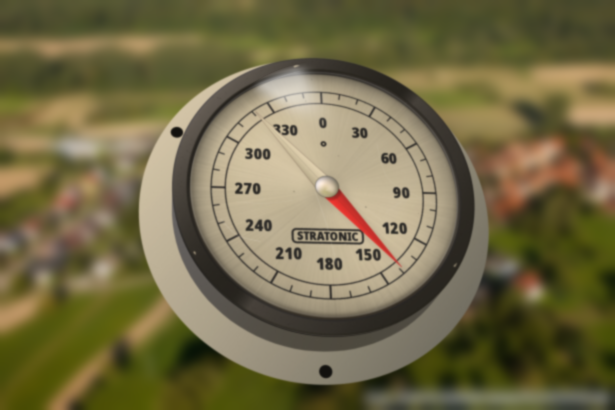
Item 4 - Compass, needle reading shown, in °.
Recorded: 140 °
